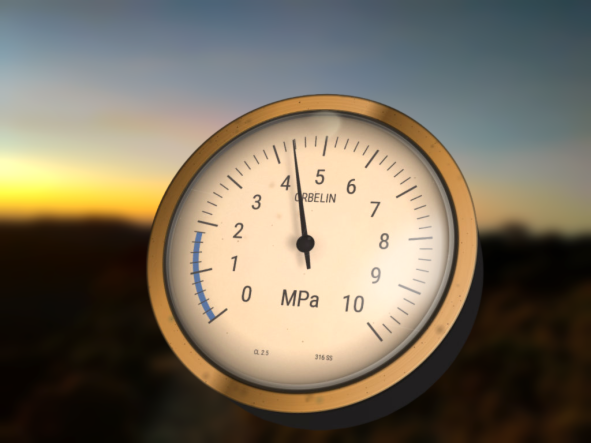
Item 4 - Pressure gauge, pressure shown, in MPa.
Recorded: 4.4 MPa
